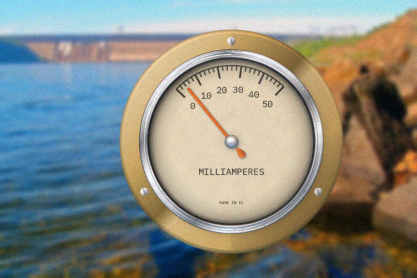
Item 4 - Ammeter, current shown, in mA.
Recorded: 4 mA
